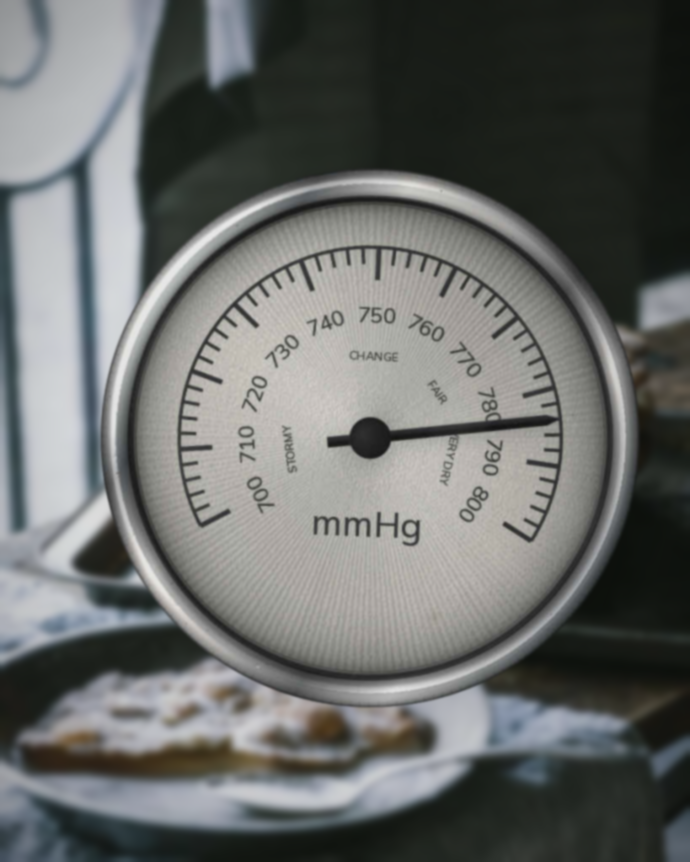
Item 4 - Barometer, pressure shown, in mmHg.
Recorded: 784 mmHg
